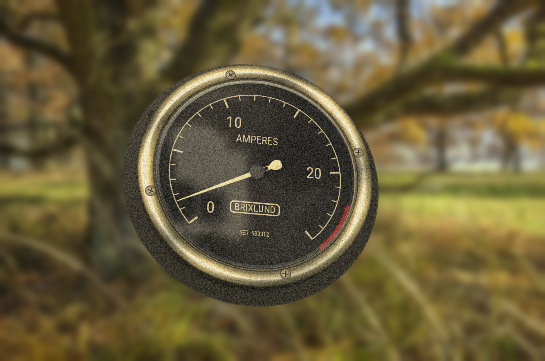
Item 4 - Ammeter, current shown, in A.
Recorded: 1.5 A
